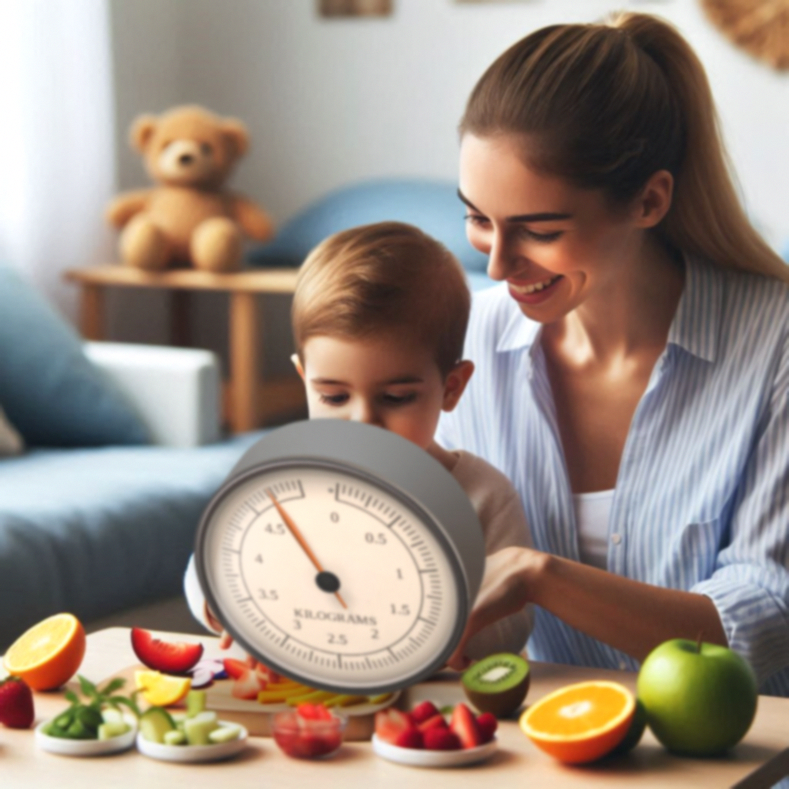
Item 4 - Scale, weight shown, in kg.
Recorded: 4.75 kg
